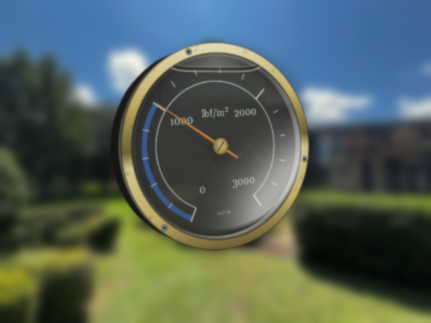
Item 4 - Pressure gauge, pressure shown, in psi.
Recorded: 1000 psi
